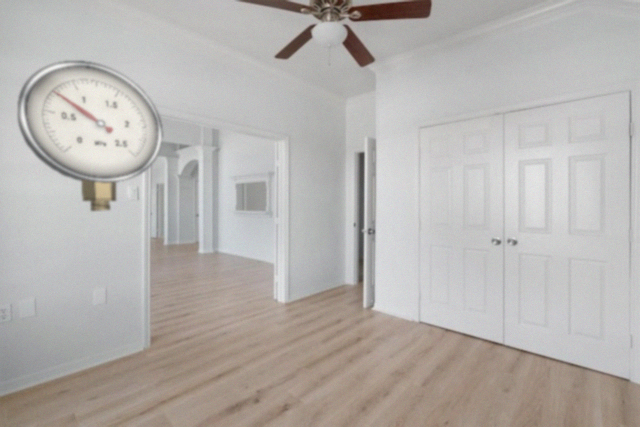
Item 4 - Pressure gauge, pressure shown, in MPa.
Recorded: 0.75 MPa
